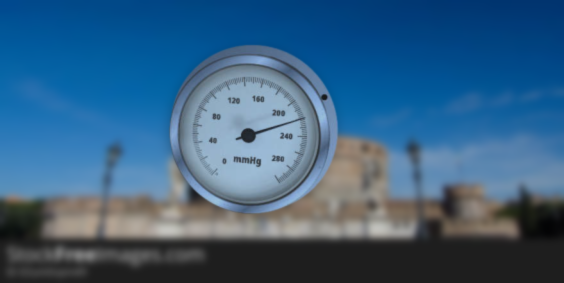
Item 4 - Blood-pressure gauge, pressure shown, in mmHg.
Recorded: 220 mmHg
